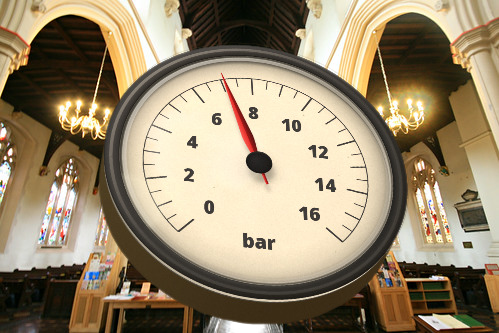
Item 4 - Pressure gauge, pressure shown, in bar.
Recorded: 7 bar
